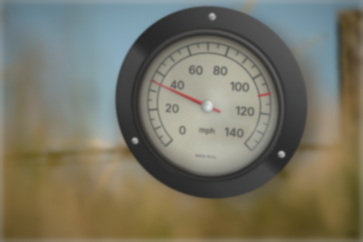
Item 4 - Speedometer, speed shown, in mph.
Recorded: 35 mph
